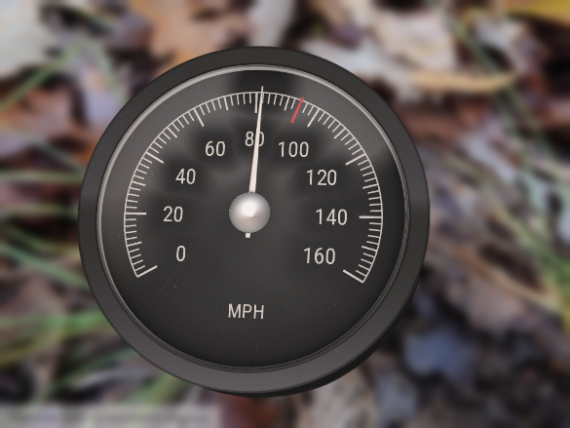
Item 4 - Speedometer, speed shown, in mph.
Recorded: 82 mph
